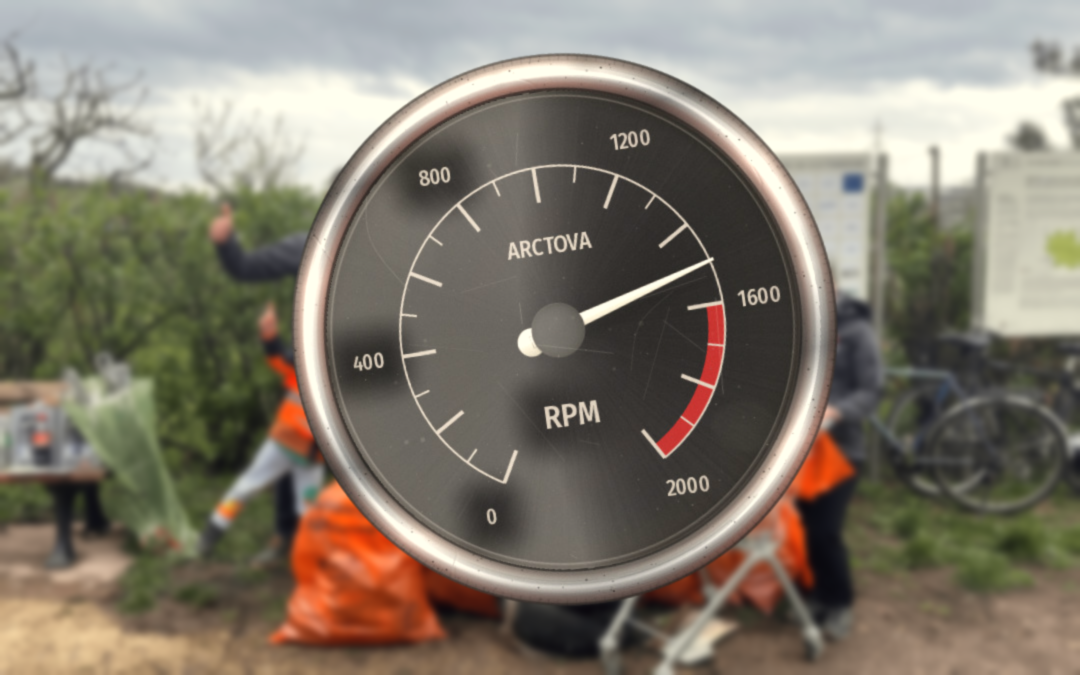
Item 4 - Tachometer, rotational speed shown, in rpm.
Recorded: 1500 rpm
